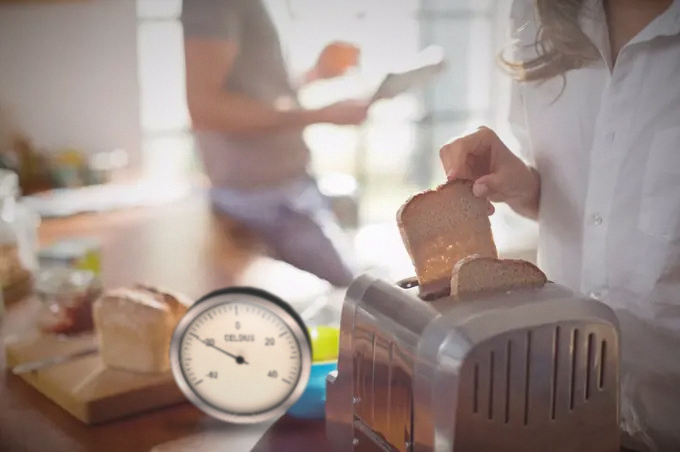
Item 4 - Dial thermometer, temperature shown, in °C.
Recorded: -20 °C
